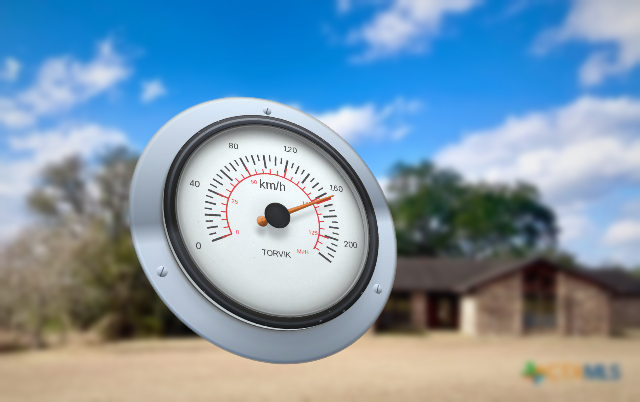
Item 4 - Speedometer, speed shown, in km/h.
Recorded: 165 km/h
